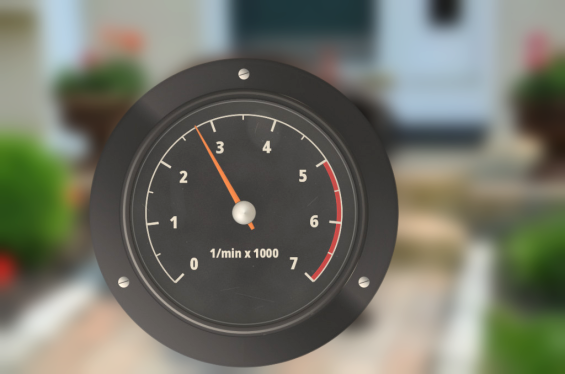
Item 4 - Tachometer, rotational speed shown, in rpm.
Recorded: 2750 rpm
